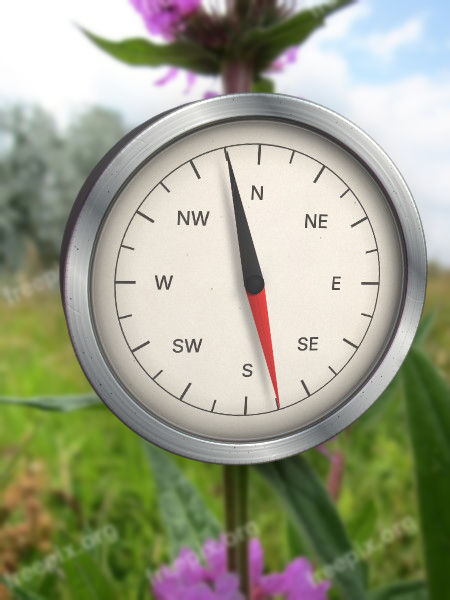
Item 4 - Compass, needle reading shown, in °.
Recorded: 165 °
